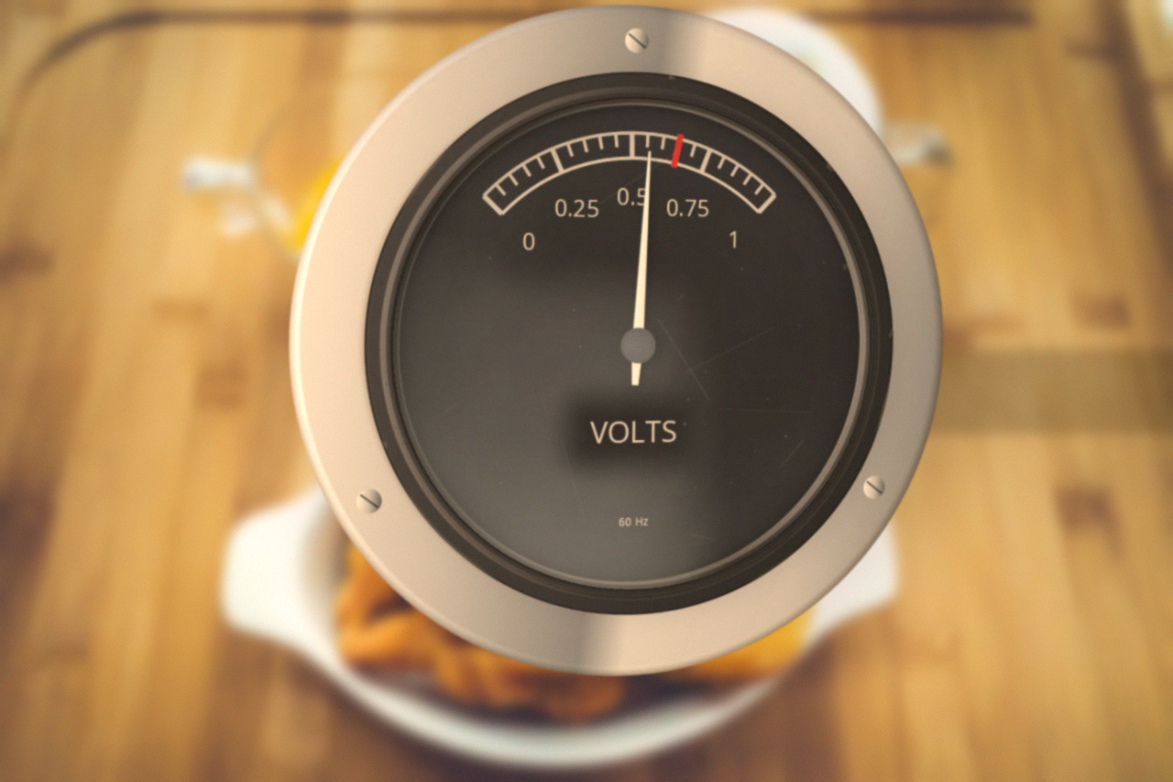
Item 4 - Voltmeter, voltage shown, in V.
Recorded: 0.55 V
